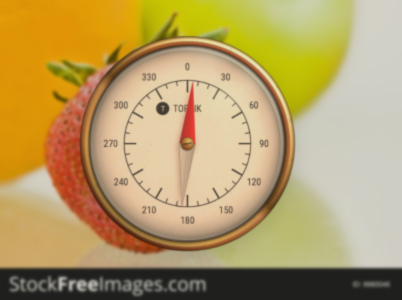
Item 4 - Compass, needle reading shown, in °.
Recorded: 5 °
